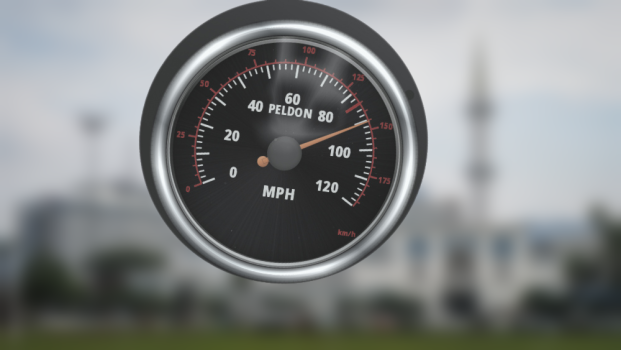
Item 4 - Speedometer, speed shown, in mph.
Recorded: 90 mph
